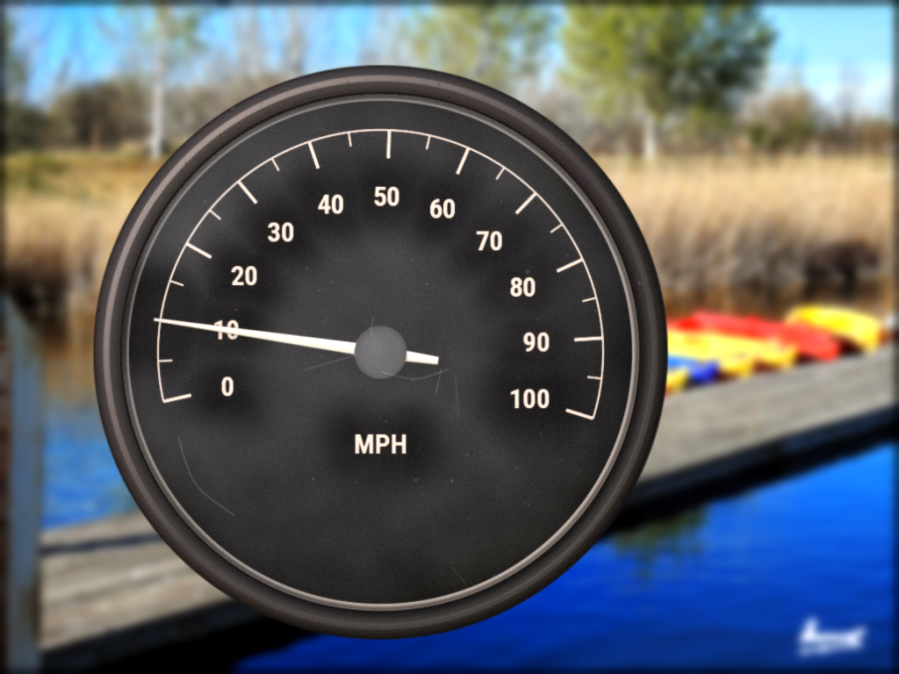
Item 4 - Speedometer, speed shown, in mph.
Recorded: 10 mph
